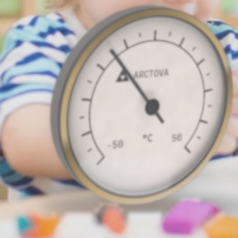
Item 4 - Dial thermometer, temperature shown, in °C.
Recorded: -15 °C
